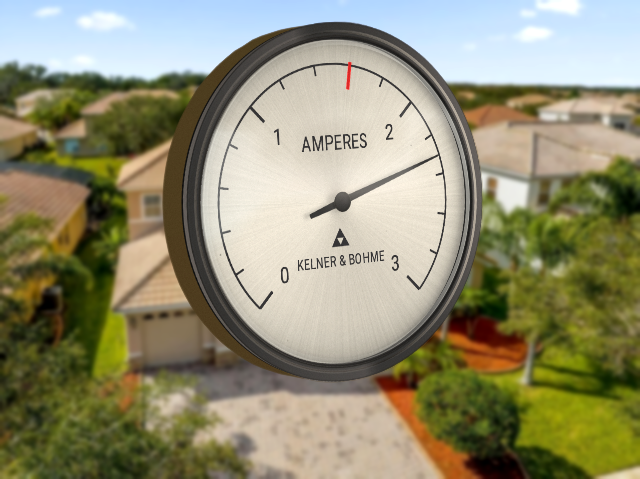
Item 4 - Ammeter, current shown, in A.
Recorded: 2.3 A
